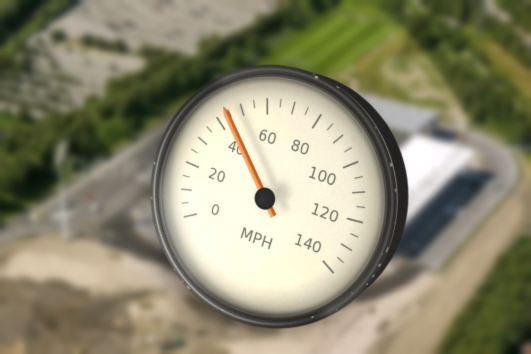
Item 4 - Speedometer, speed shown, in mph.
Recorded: 45 mph
